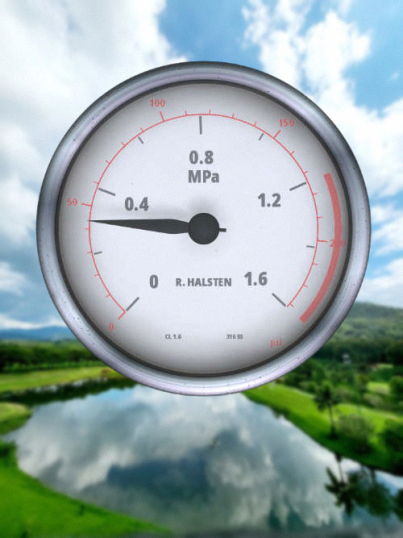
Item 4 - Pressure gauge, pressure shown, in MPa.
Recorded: 0.3 MPa
